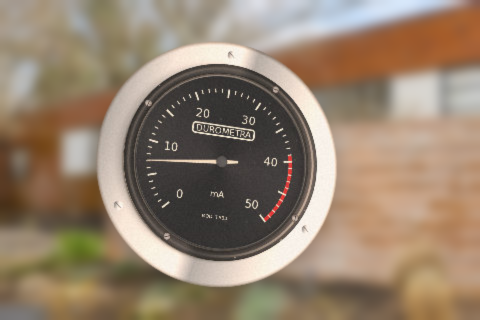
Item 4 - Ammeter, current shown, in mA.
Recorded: 7 mA
